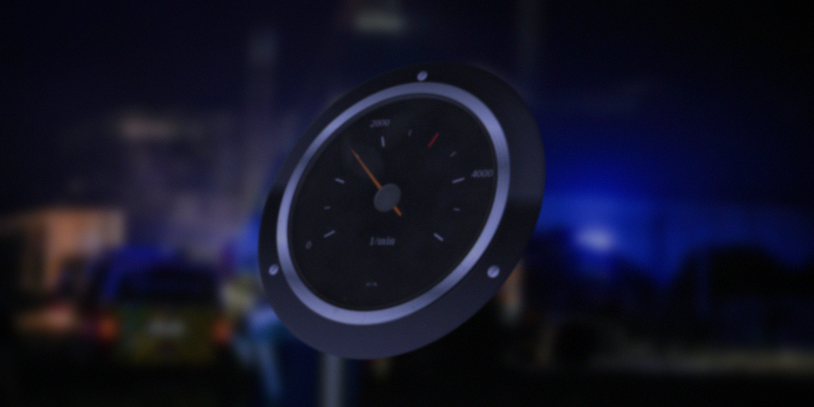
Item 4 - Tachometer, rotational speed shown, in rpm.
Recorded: 1500 rpm
